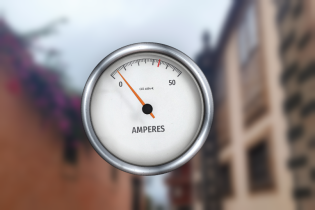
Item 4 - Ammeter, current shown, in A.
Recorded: 5 A
